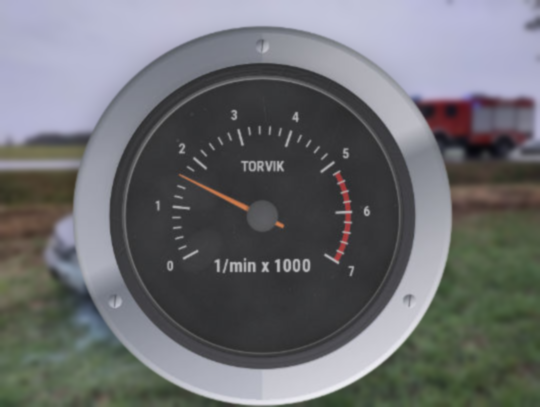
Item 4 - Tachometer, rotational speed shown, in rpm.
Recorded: 1600 rpm
